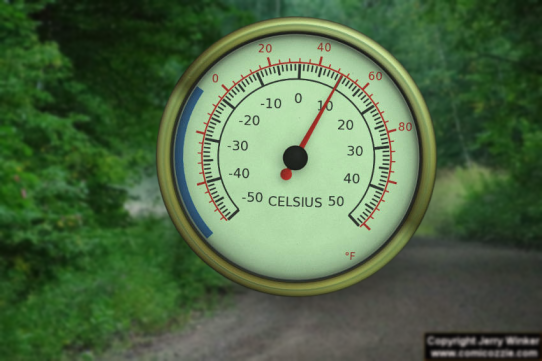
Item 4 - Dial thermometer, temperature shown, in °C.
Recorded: 10 °C
